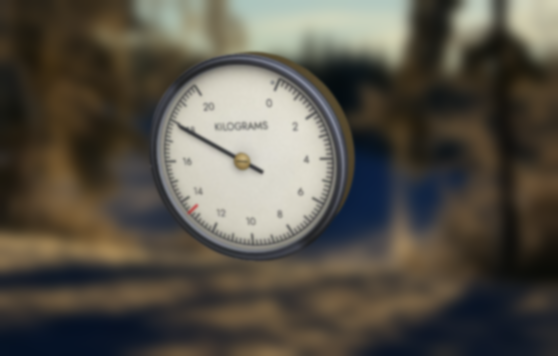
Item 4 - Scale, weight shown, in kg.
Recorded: 18 kg
